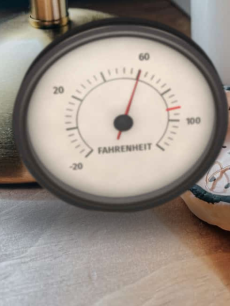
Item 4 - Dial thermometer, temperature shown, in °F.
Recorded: 60 °F
